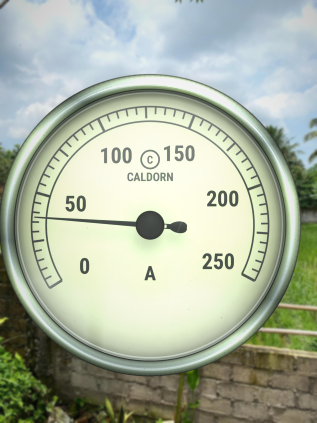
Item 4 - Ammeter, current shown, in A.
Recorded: 37.5 A
